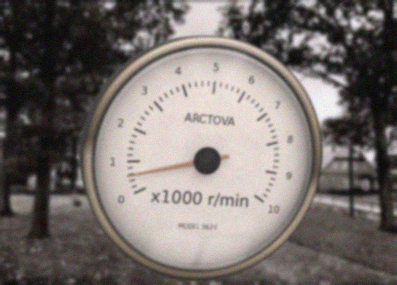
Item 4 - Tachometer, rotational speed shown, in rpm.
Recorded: 600 rpm
